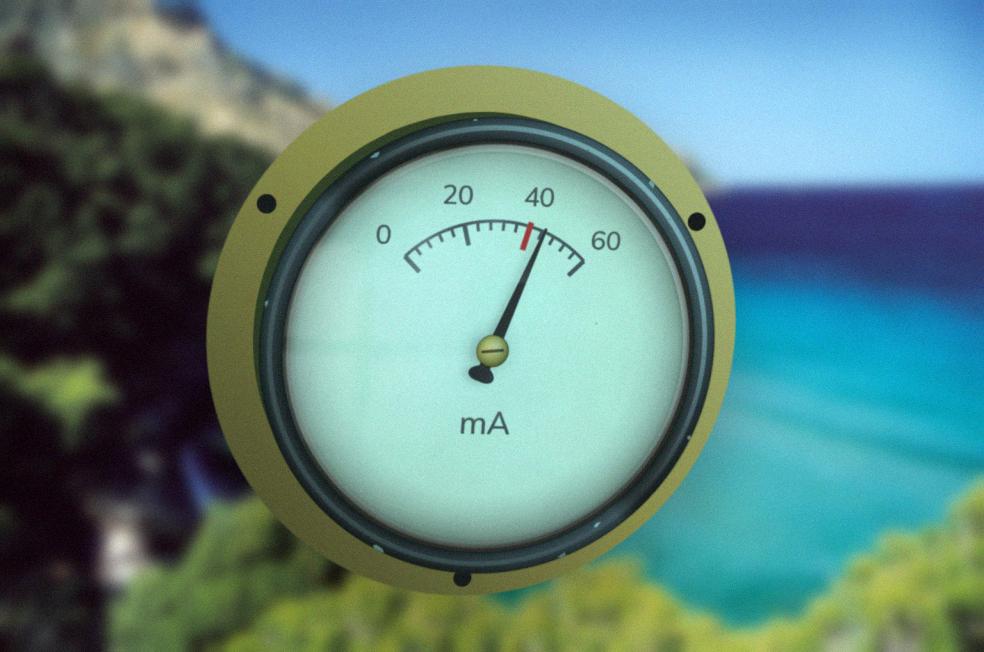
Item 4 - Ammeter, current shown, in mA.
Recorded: 44 mA
